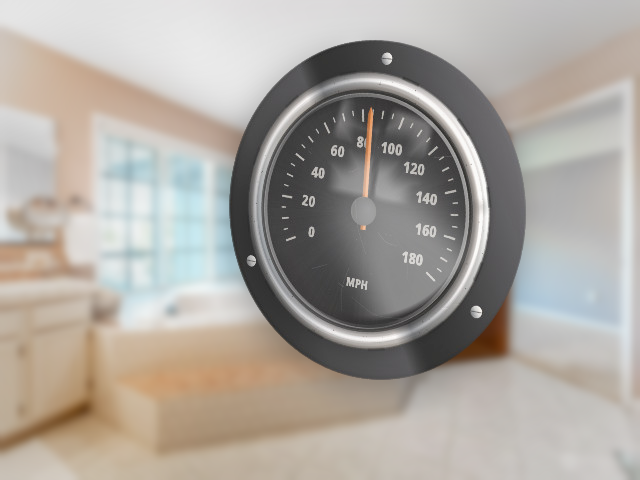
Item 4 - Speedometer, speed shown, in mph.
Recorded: 85 mph
